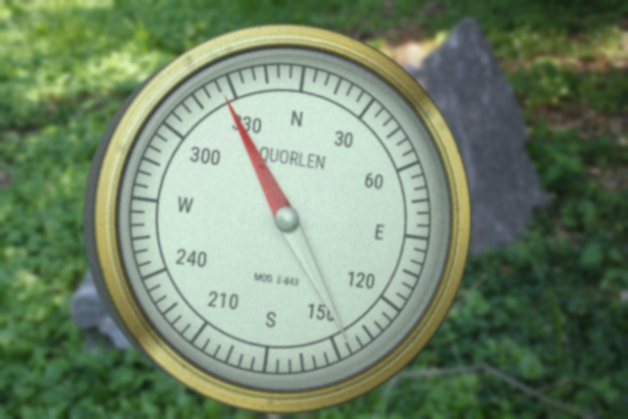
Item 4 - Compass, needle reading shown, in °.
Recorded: 325 °
